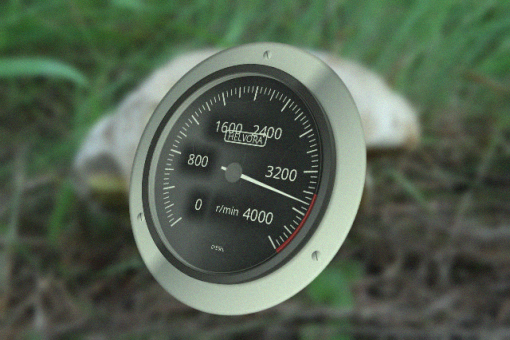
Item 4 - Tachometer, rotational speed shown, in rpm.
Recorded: 3500 rpm
